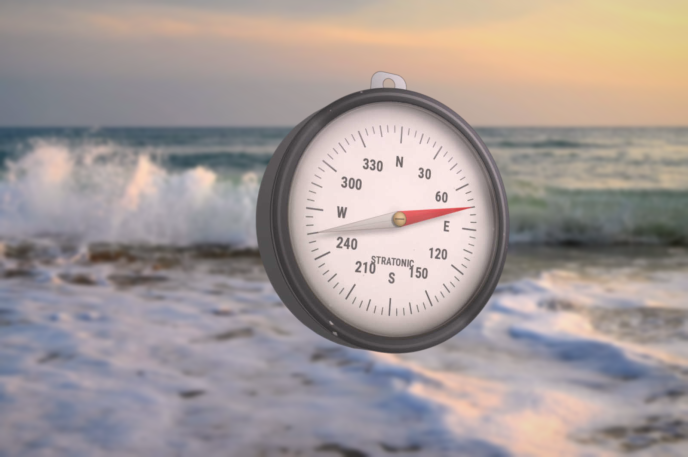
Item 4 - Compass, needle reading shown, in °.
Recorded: 75 °
